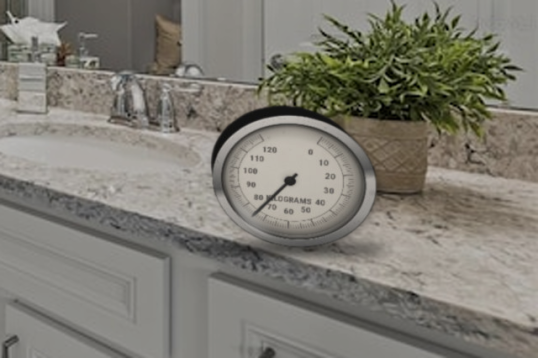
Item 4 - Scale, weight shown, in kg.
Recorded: 75 kg
